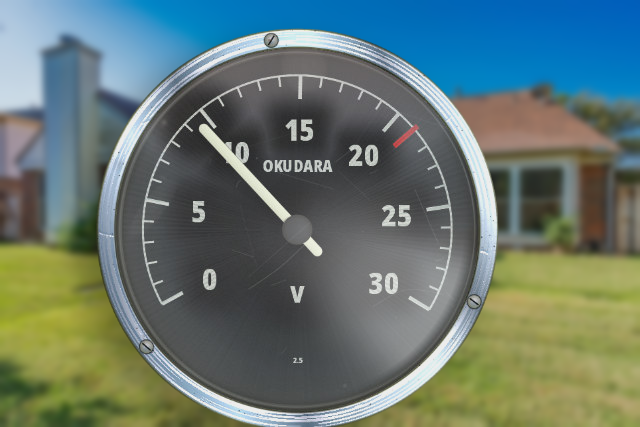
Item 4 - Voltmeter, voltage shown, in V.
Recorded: 9.5 V
